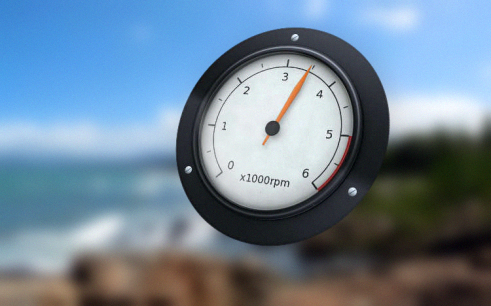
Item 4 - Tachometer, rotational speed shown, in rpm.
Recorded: 3500 rpm
